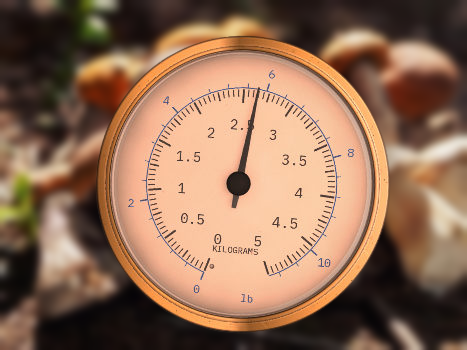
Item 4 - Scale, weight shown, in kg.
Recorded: 2.65 kg
